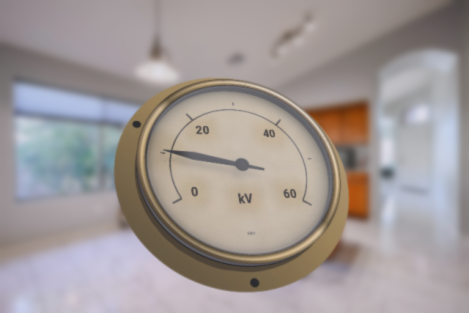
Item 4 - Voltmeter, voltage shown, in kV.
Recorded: 10 kV
